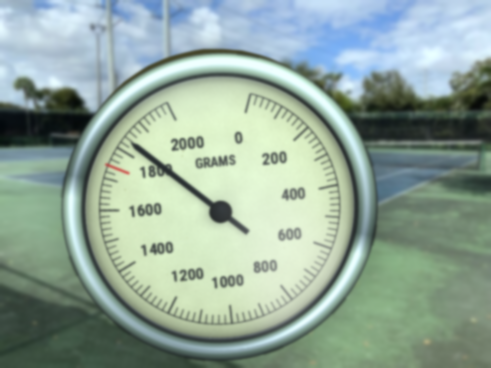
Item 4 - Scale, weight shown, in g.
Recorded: 1840 g
